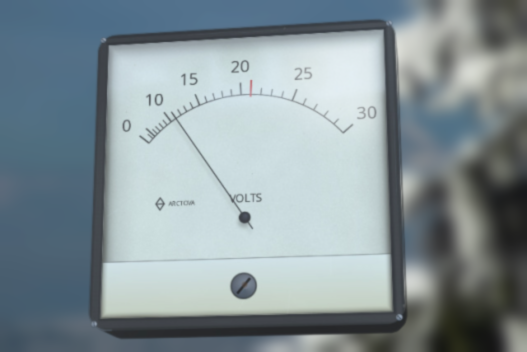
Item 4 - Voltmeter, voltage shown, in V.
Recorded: 11 V
